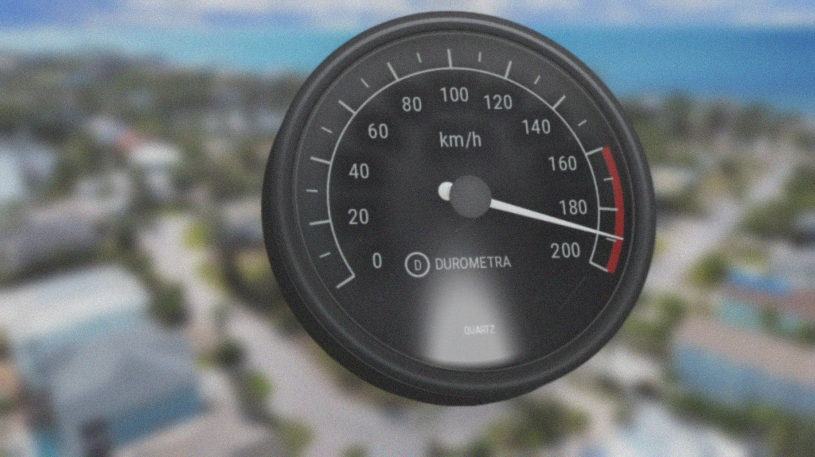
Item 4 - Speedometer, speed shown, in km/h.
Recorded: 190 km/h
